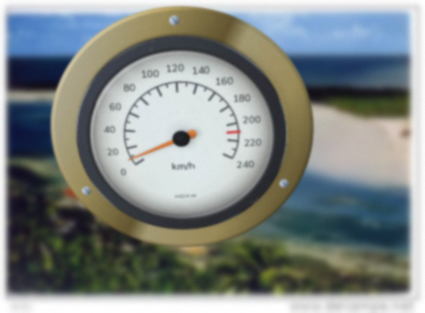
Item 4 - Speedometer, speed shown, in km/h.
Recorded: 10 km/h
